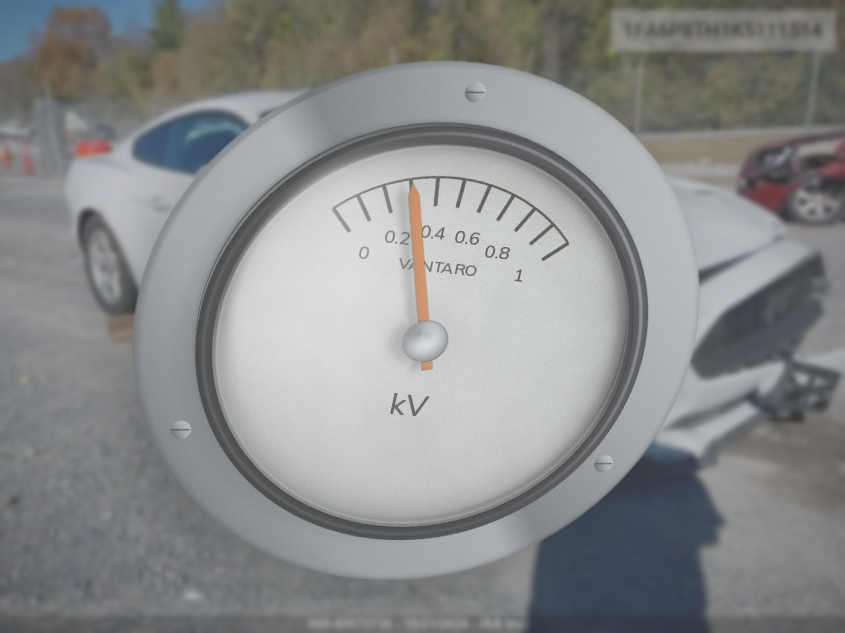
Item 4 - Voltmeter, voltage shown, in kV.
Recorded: 0.3 kV
